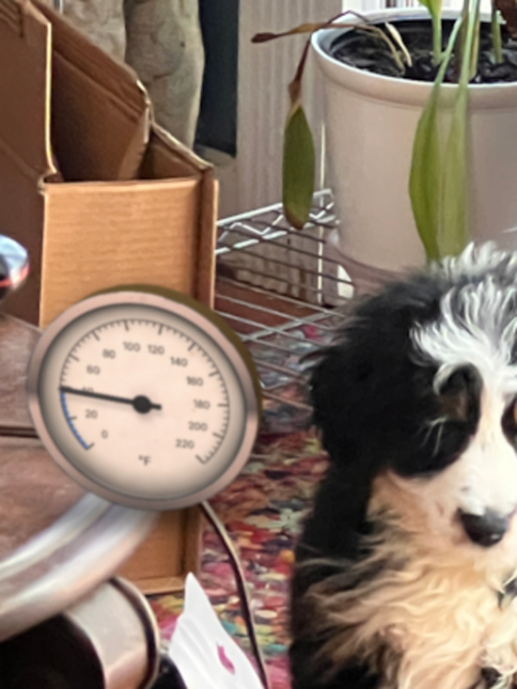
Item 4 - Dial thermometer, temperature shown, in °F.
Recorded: 40 °F
